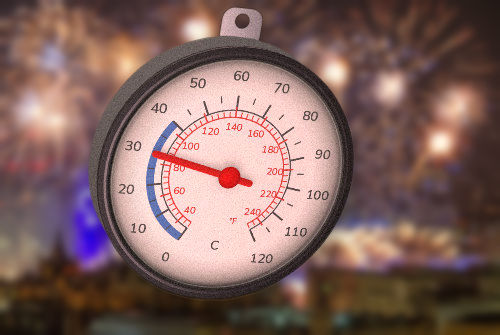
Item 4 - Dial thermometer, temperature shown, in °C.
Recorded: 30 °C
